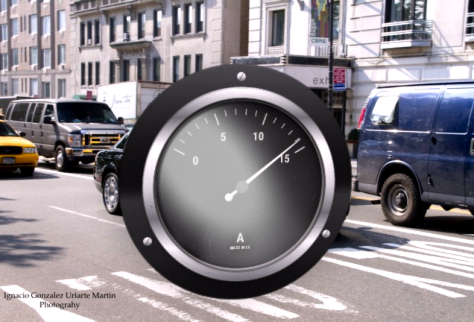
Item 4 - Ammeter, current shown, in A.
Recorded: 14 A
